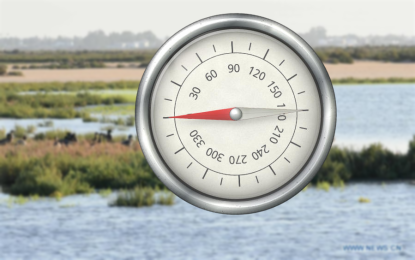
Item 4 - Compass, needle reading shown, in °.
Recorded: 0 °
